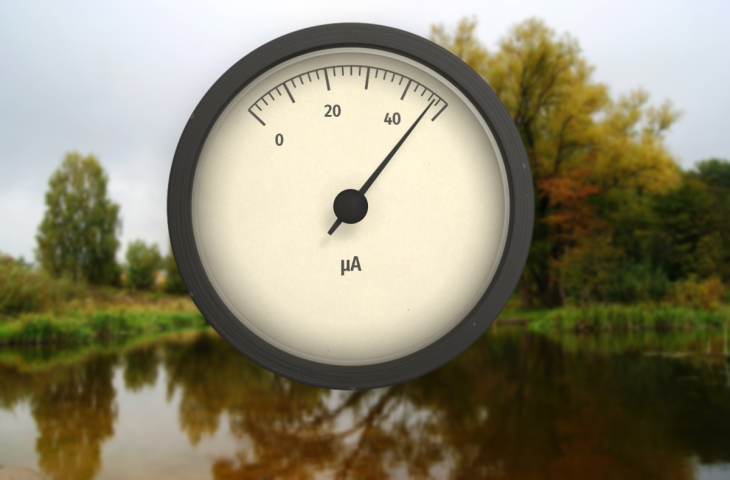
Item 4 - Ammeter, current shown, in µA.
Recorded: 47 µA
